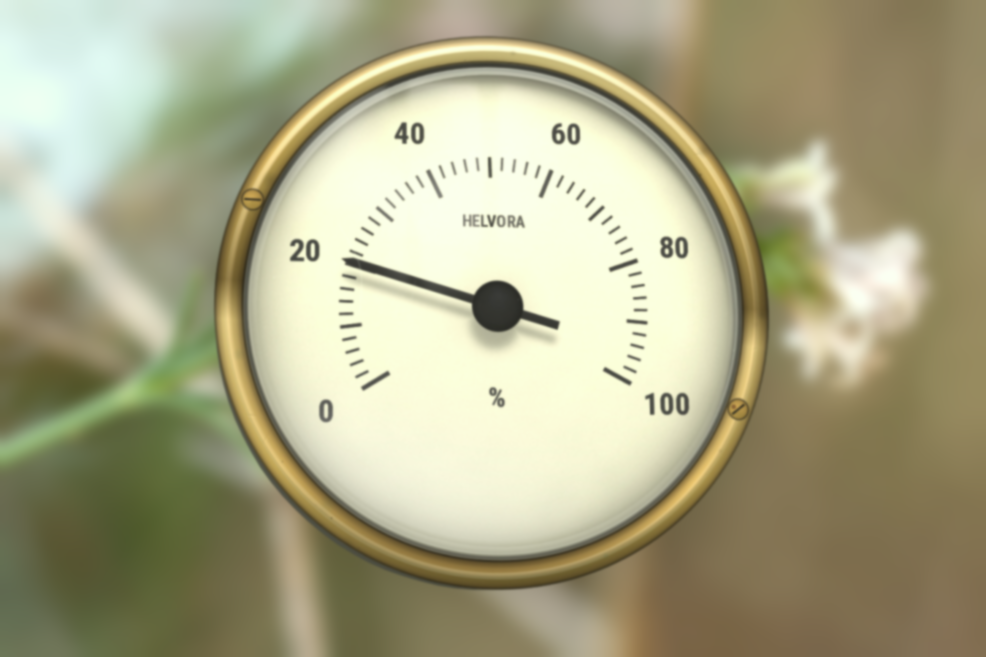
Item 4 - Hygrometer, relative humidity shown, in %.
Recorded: 20 %
